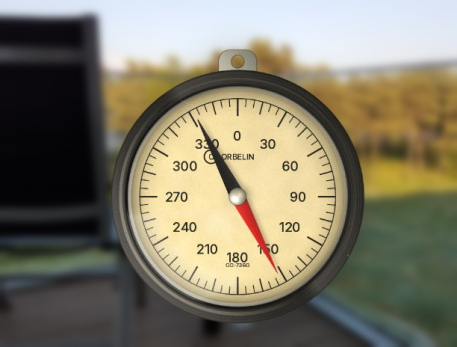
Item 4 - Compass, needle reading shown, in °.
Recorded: 152.5 °
